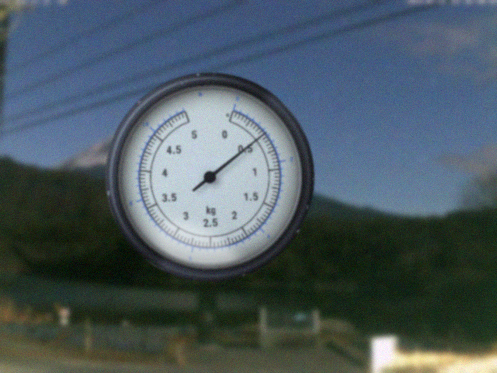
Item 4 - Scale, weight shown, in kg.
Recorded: 0.5 kg
